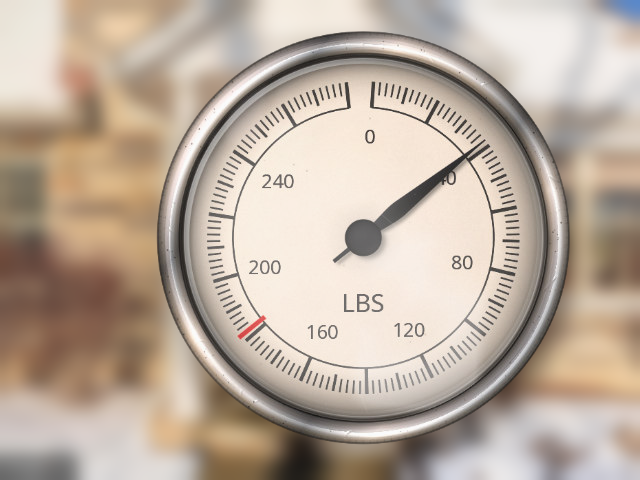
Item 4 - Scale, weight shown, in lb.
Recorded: 38 lb
